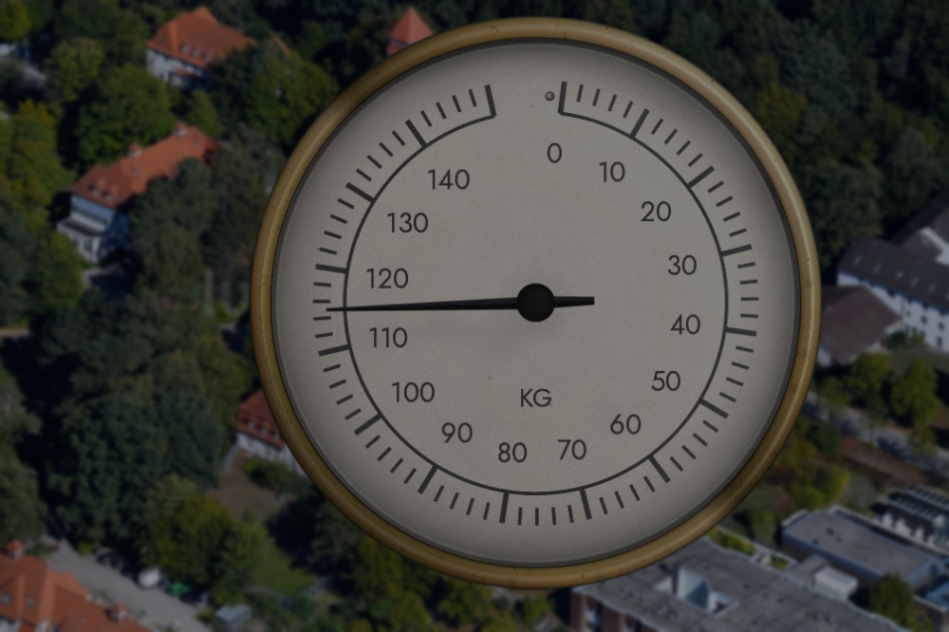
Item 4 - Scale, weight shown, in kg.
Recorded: 115 kg
